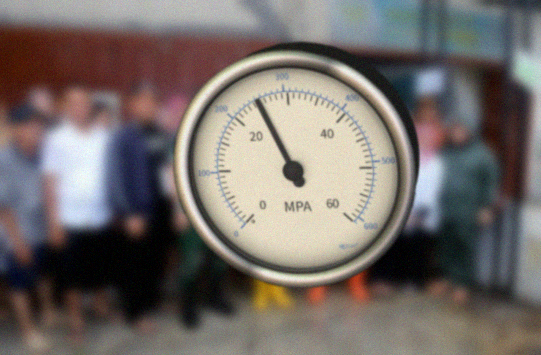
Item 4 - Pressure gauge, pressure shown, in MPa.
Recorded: 25 MPa
